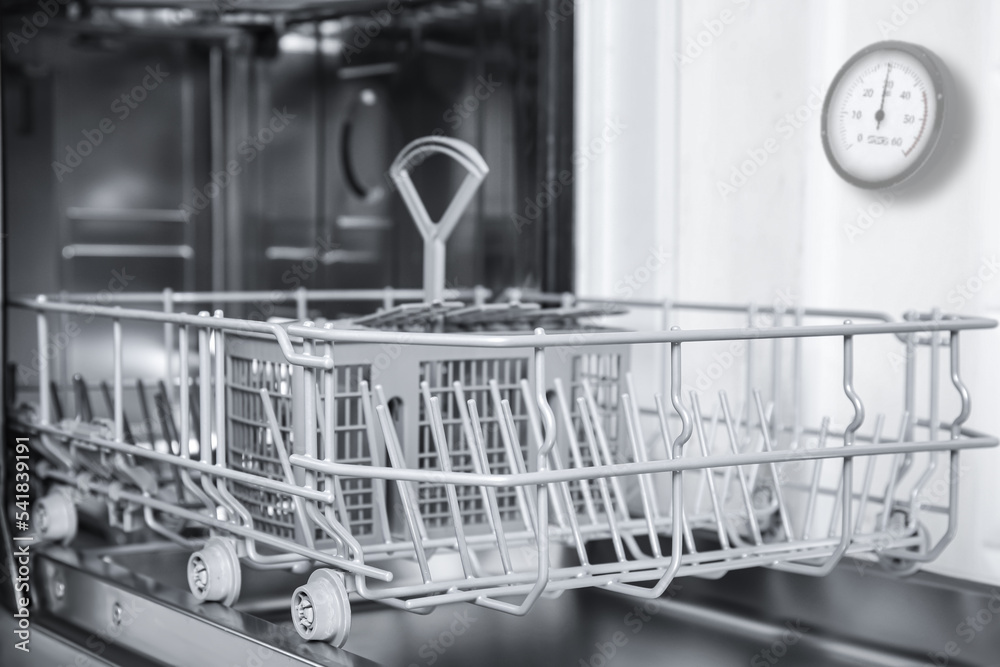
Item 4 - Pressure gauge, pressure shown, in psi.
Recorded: 30 psi
